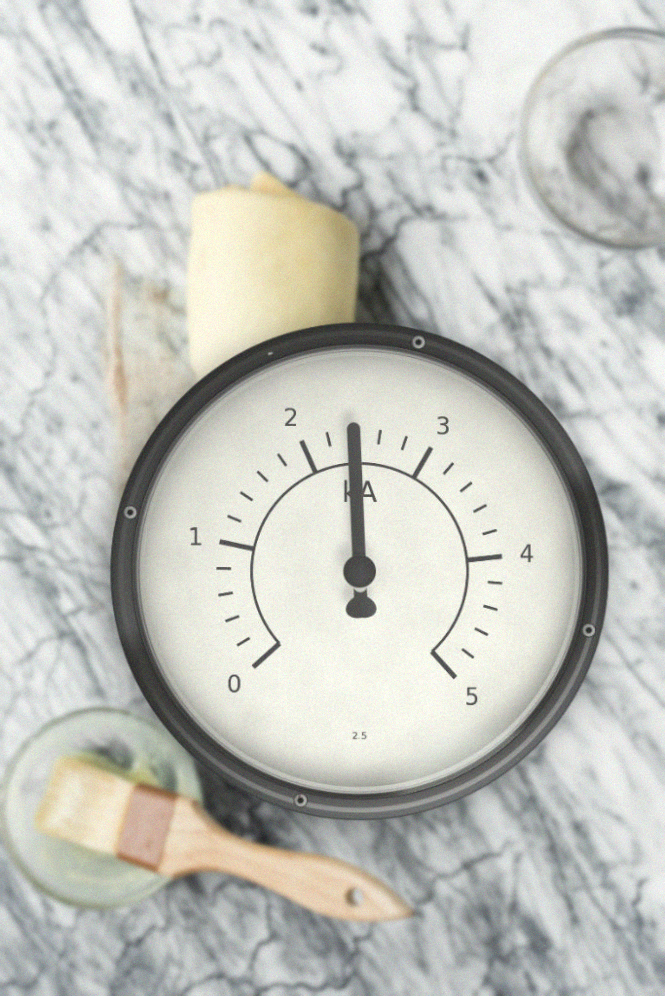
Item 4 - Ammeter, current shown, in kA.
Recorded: 2.4 kA
